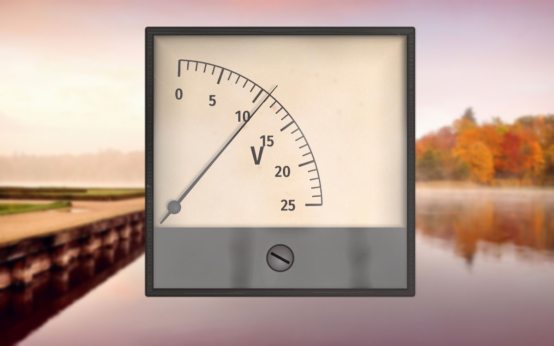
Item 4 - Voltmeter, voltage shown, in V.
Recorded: 11 V
